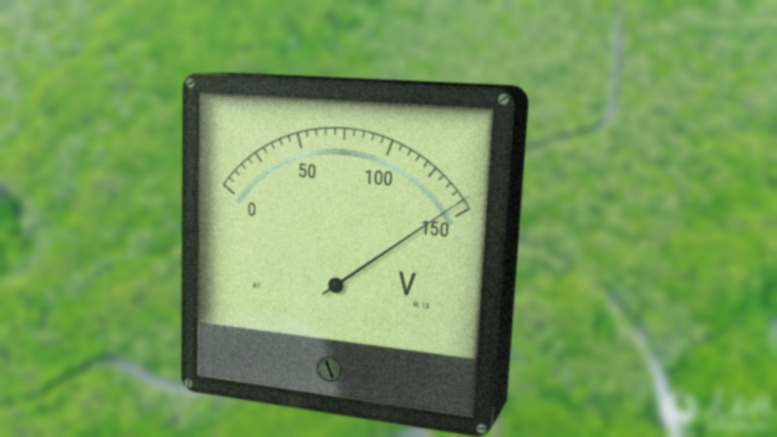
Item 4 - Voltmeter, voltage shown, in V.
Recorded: 145 V
